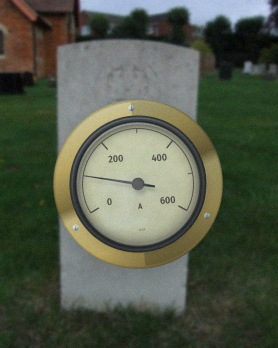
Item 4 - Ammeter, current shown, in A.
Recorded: 100 A
